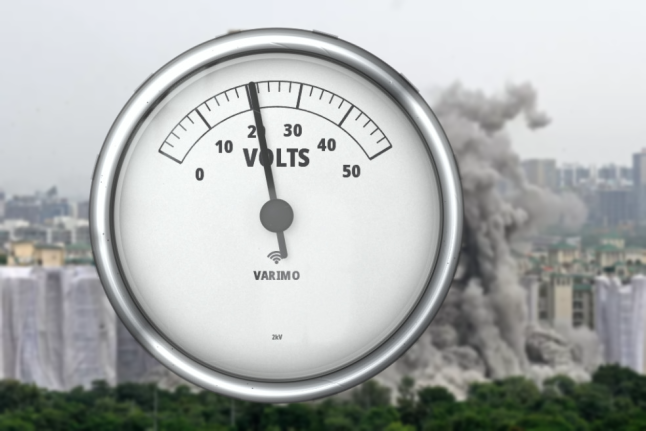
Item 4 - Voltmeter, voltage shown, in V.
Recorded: 21 V
